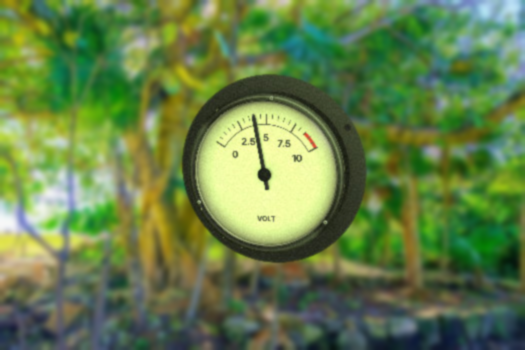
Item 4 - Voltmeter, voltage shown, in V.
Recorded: 4 V
